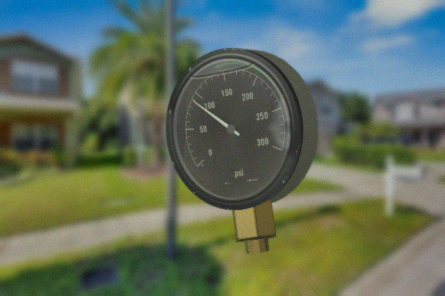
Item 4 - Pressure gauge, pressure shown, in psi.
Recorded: 90 psi
